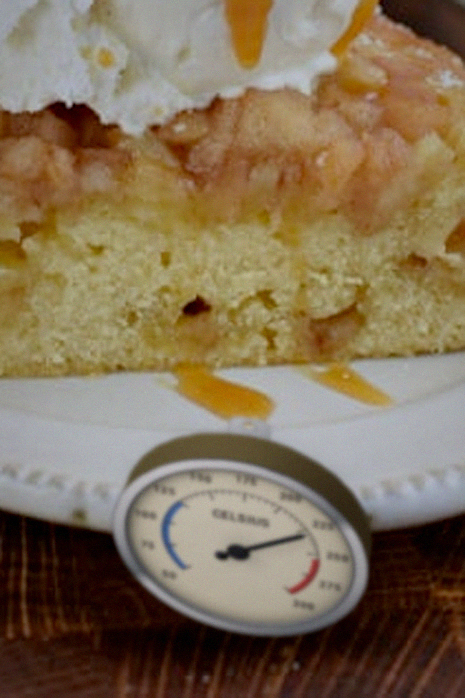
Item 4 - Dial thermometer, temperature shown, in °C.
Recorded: 225 °C
